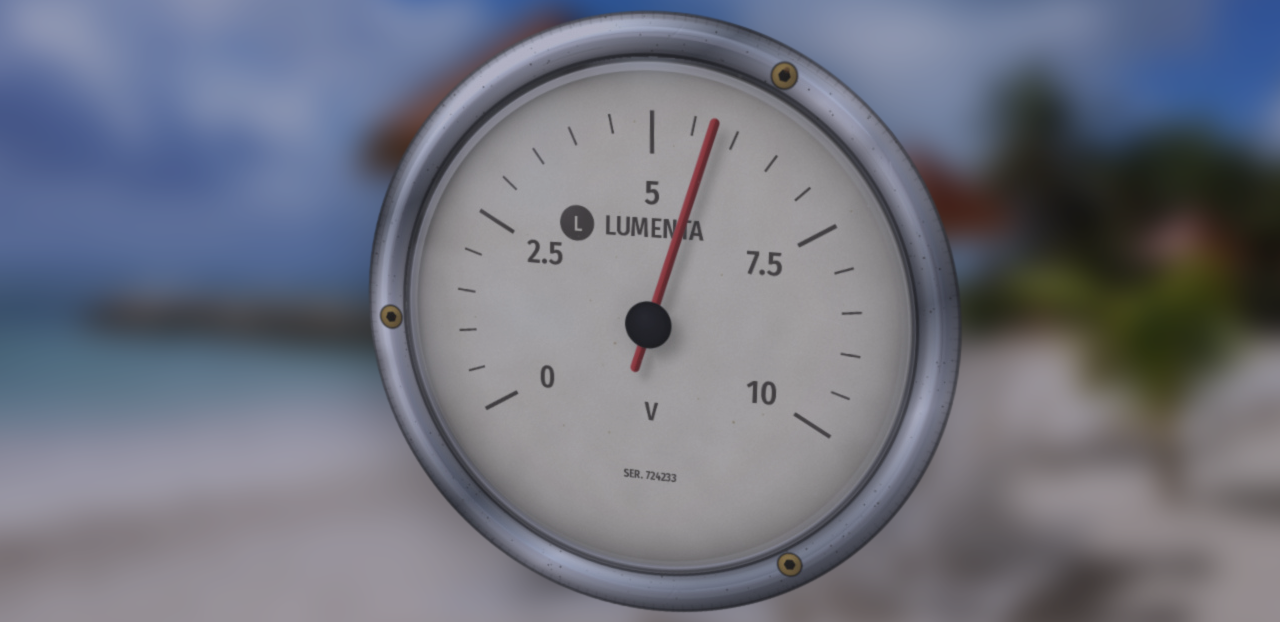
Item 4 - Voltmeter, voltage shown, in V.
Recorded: 5.75 V
